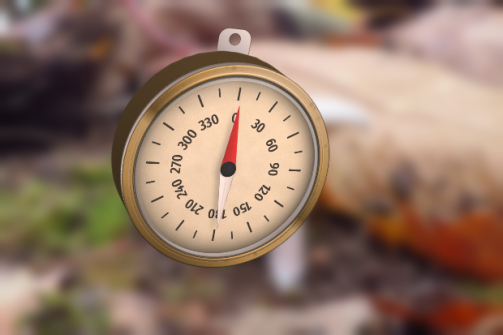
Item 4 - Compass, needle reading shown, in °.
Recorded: 0 °
